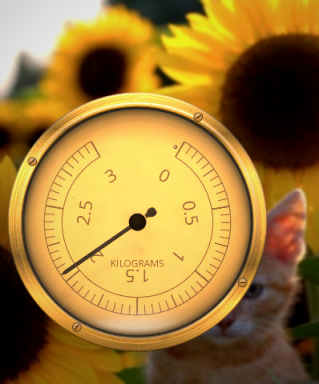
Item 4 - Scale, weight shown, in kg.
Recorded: 2.05 kg
